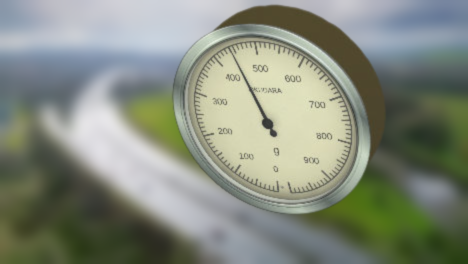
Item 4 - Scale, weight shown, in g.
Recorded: 450 g
